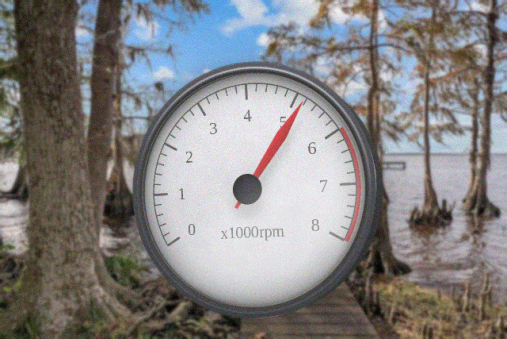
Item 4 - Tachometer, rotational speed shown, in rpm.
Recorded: 5200 rpm
